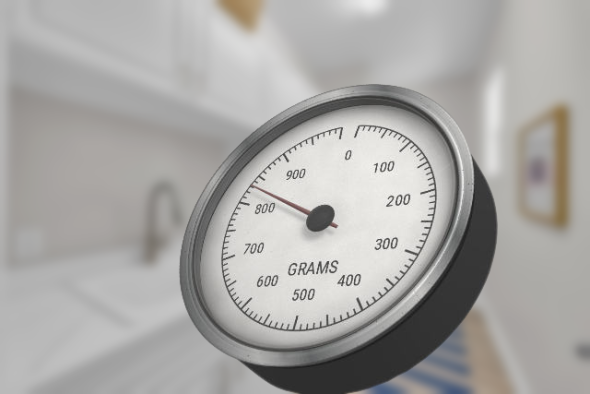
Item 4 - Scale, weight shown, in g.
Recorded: 830 g
